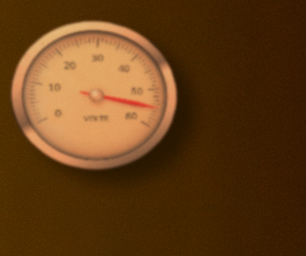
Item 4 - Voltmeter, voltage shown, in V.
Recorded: 55 V
